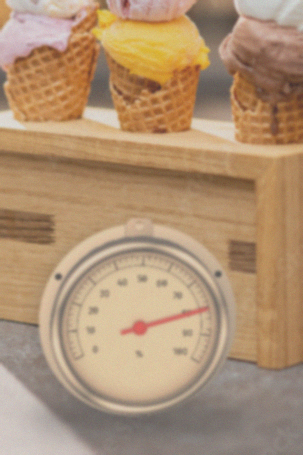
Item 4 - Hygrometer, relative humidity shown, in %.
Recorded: 80 %
